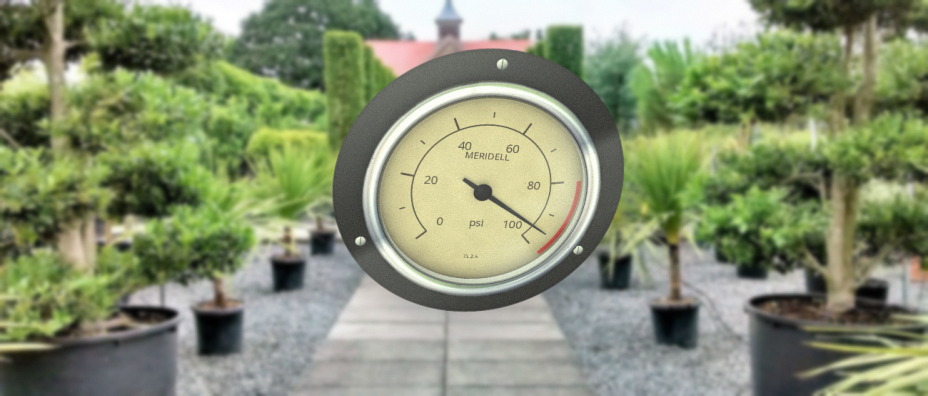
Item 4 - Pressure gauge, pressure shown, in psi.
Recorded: 95 psi
